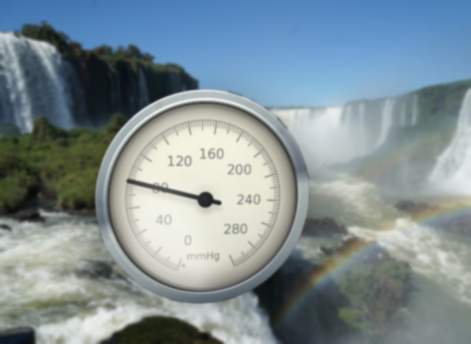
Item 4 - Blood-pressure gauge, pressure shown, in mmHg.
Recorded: 80 mmHg
